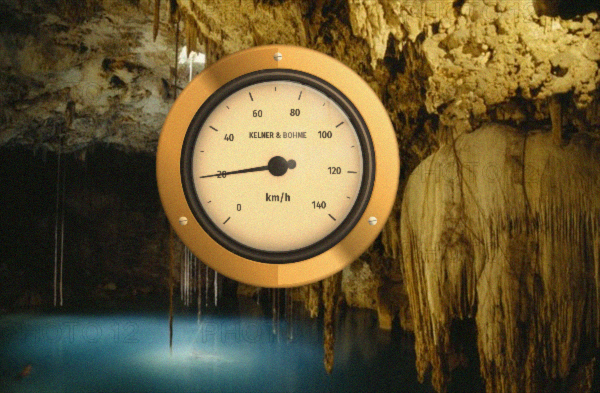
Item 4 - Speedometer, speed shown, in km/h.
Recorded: 20 km/h
